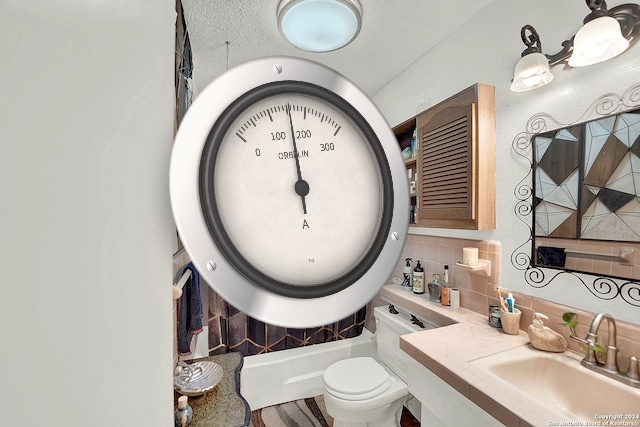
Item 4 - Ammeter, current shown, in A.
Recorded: 150 A
